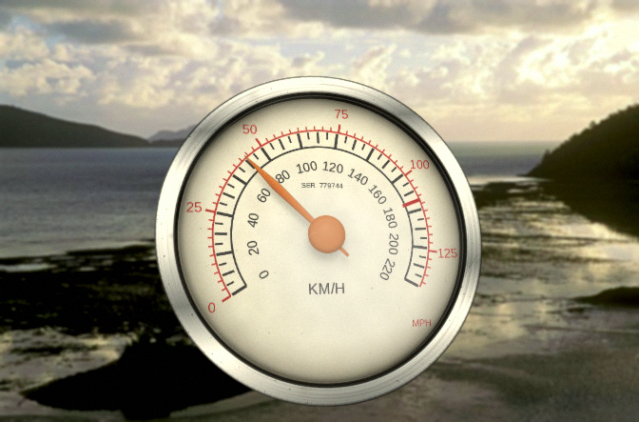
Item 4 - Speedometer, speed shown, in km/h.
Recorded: 70 km/h
